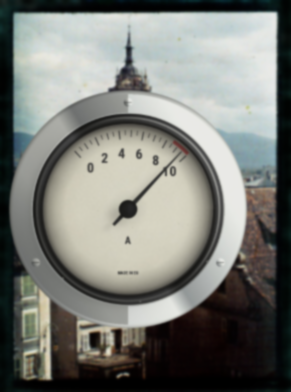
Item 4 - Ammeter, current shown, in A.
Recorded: 9.5 A
